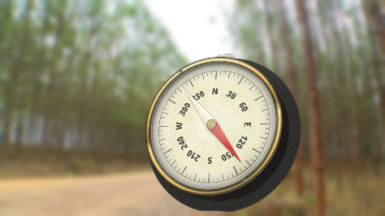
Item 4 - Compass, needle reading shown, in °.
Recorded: 140 °
